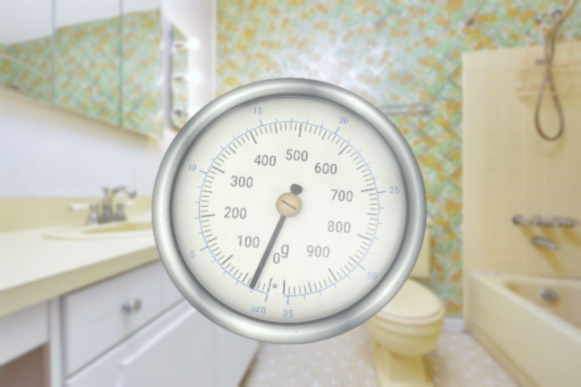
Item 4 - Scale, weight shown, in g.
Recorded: 30 g
